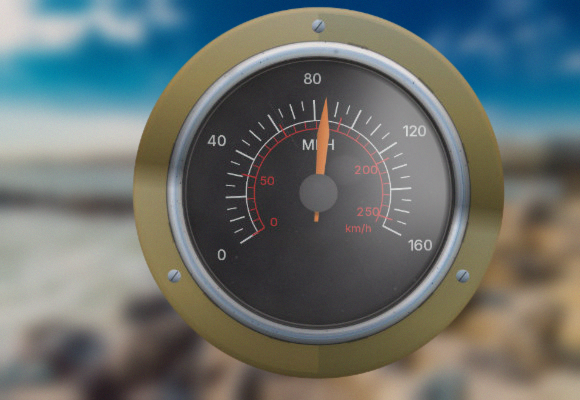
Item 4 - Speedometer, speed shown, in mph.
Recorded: 85 mph
